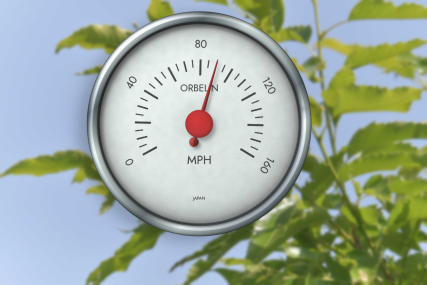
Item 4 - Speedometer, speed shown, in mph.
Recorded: 90 mph
